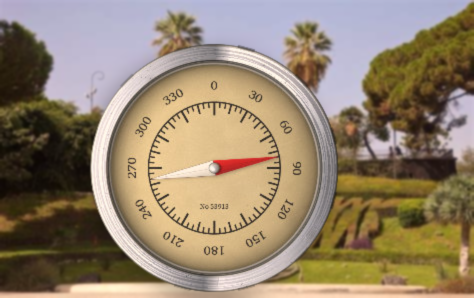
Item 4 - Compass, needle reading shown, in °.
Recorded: 80 °
